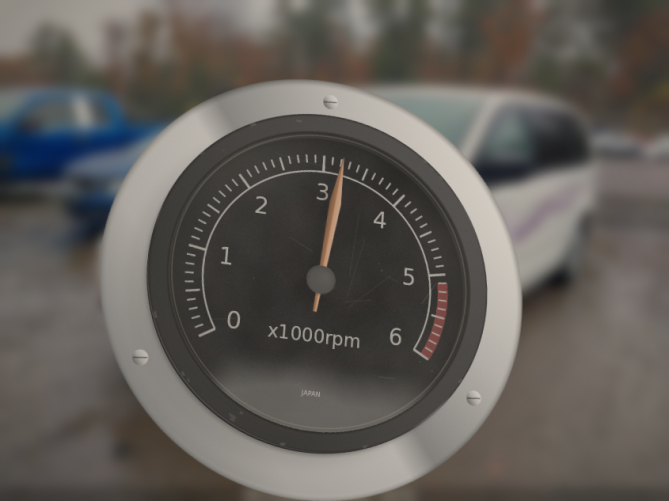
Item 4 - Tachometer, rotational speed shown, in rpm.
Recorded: 3200 rpm
